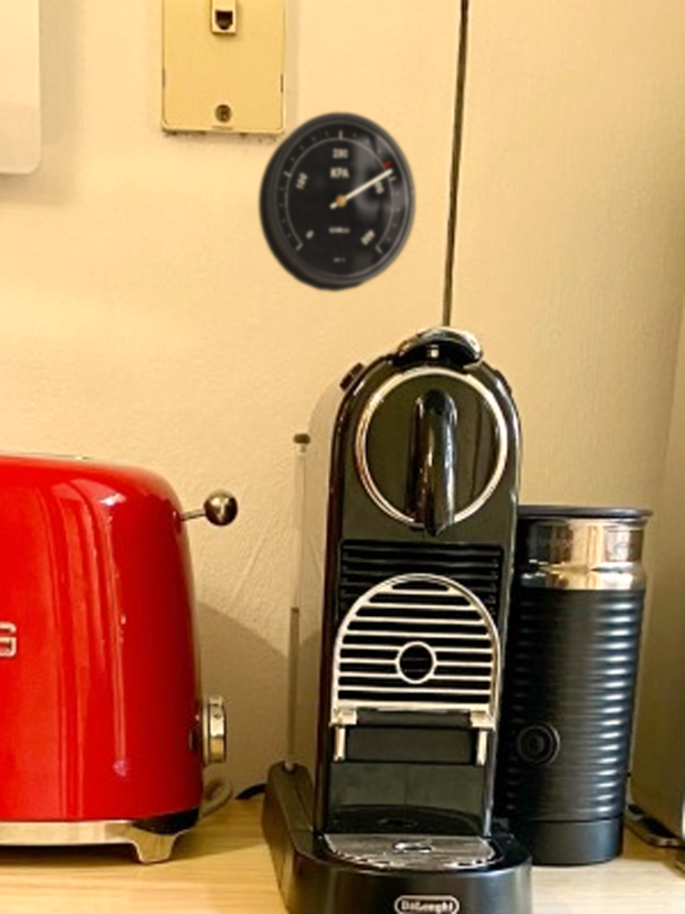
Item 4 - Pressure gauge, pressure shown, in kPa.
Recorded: 290 kPa
